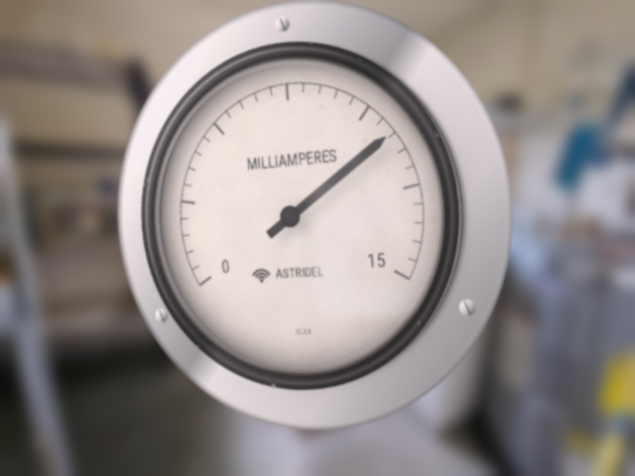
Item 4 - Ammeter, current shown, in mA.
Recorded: 11 mA
